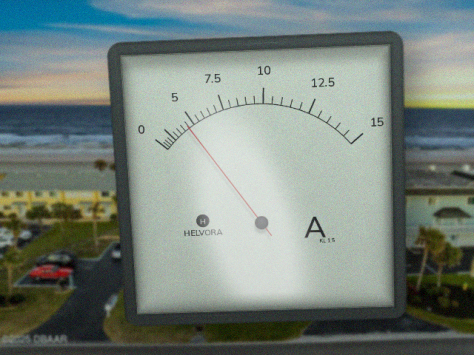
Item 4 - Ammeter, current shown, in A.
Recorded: 4.5 A
